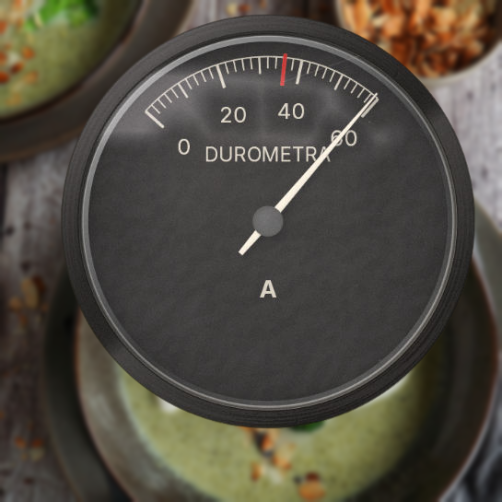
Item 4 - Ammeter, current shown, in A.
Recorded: 59 A
